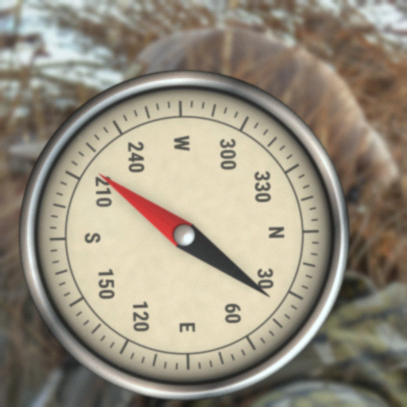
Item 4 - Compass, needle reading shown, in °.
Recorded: 217.5 °
